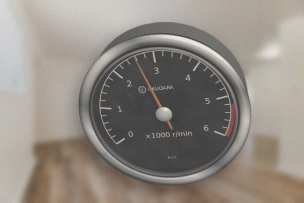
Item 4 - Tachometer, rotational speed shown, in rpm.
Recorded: 2600 rpm
